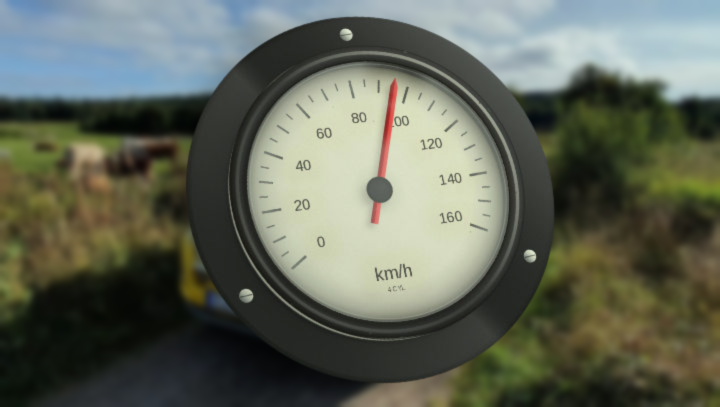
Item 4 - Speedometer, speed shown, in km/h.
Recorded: 95 km/h
